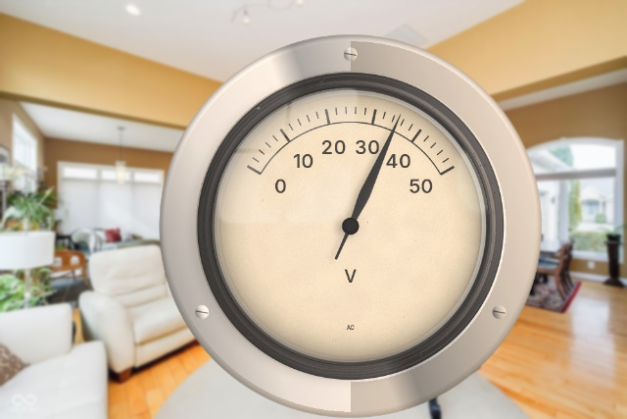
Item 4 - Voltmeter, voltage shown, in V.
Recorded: 35 V
